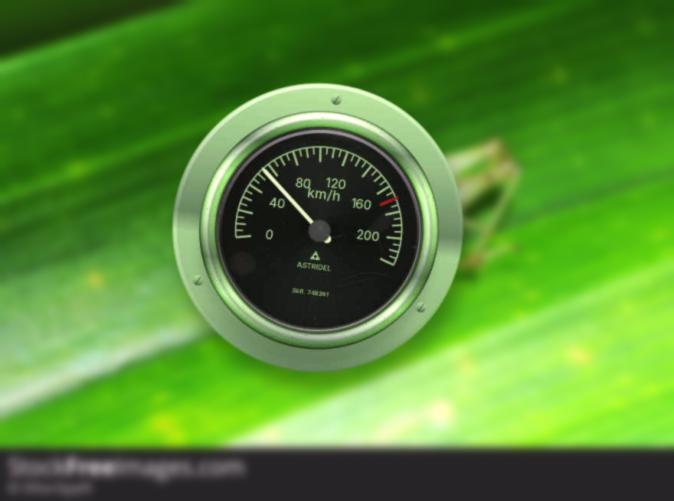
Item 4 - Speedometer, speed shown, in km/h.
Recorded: 55 km/h
